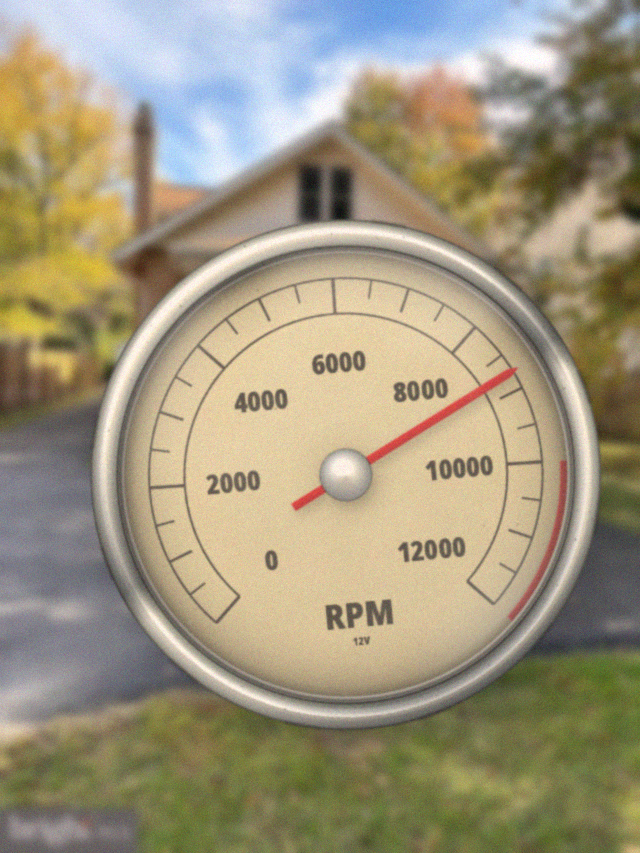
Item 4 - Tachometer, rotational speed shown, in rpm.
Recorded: 8750 rpm
